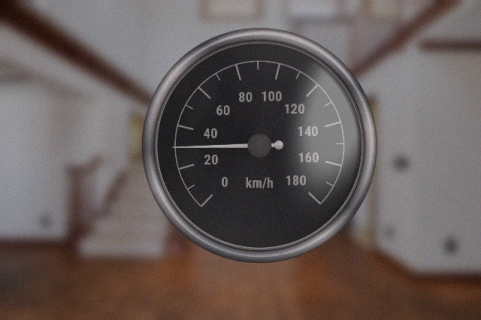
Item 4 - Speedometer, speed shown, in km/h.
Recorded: 30 km/h
